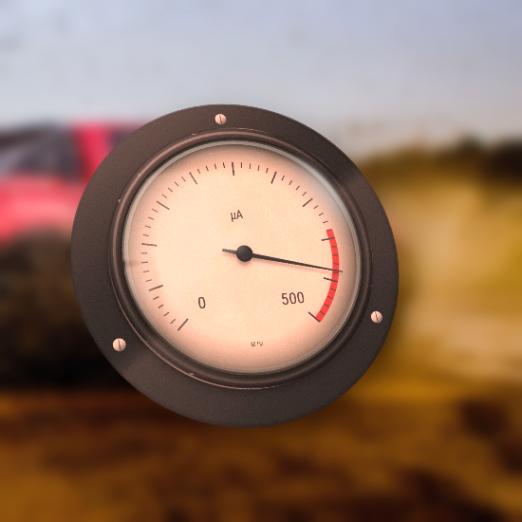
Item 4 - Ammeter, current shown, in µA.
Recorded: 440 µA
